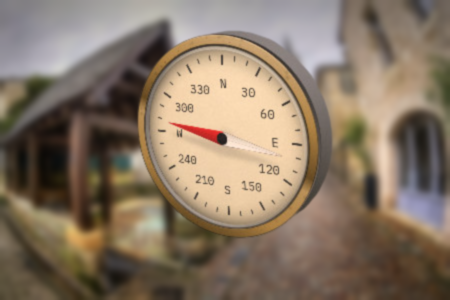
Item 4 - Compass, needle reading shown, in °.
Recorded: 280 °
